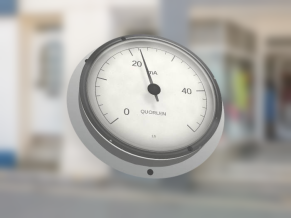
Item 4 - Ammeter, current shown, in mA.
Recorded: 22 mA
